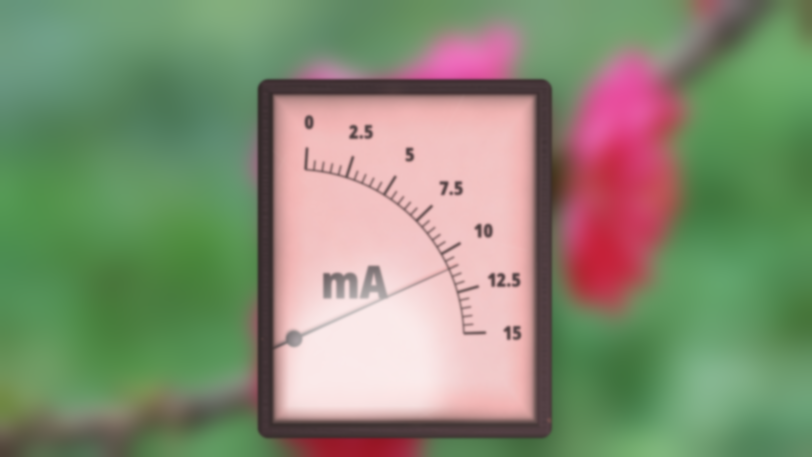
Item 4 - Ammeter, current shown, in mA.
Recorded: 11 mA
